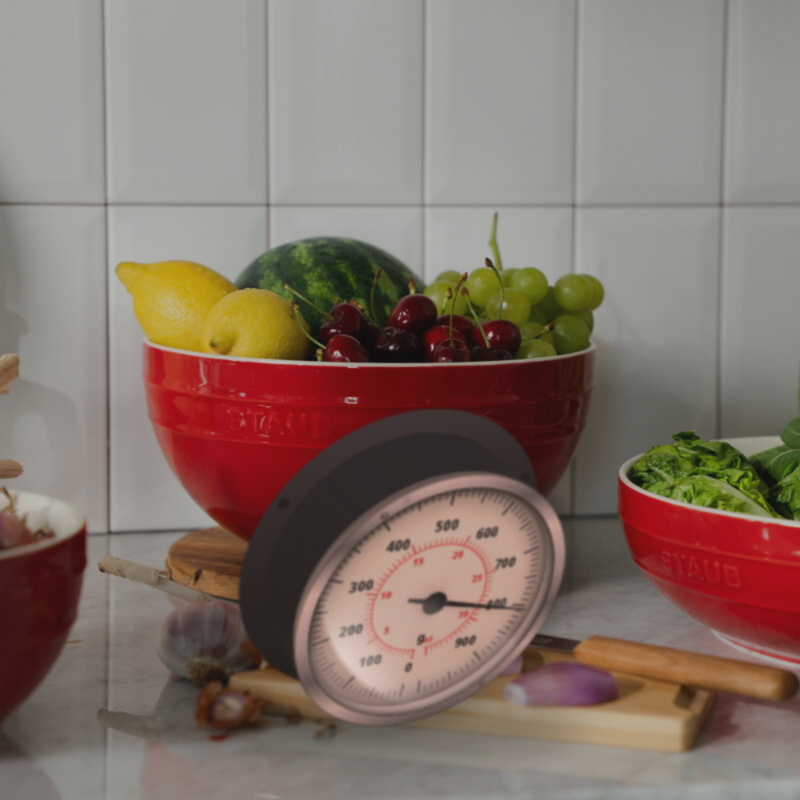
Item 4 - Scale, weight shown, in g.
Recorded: 800 g
